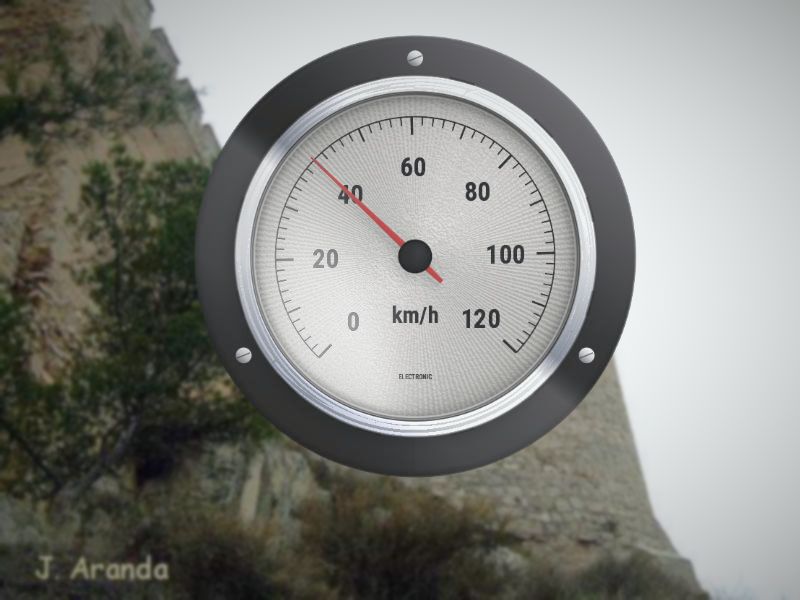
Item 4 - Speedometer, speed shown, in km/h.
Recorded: 40 km/h
